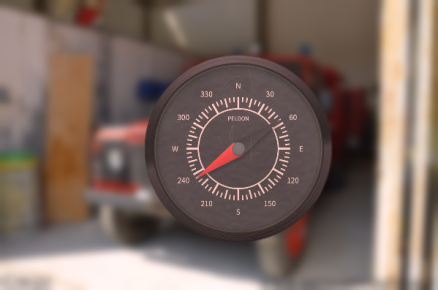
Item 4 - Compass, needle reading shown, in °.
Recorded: 235 °
